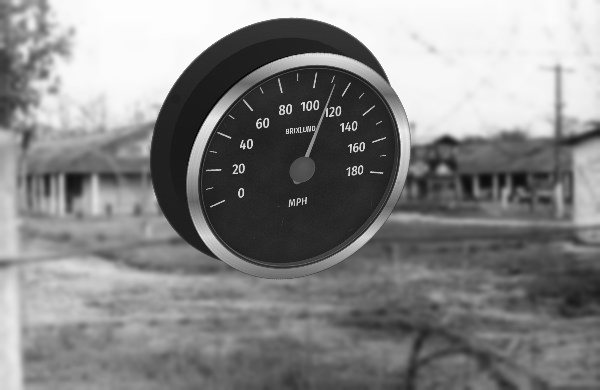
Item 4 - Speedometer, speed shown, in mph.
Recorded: 110 mph
